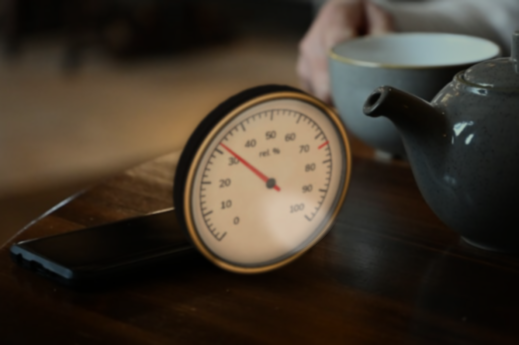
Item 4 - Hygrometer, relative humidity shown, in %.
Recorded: 32 %
